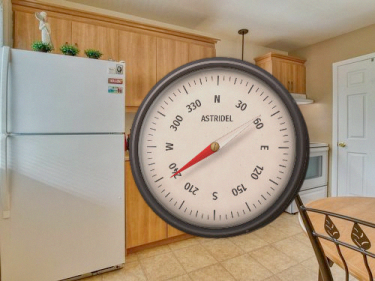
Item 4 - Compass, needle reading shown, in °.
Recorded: 235 °
